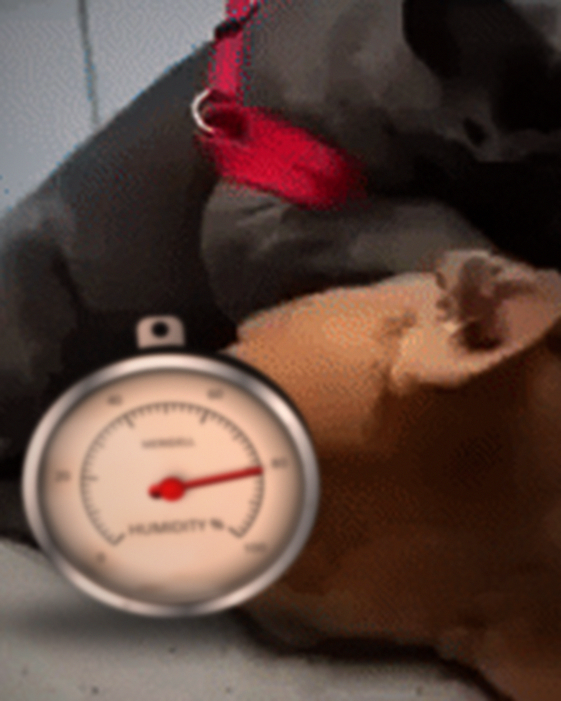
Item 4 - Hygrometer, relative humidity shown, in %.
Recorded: 80 %
